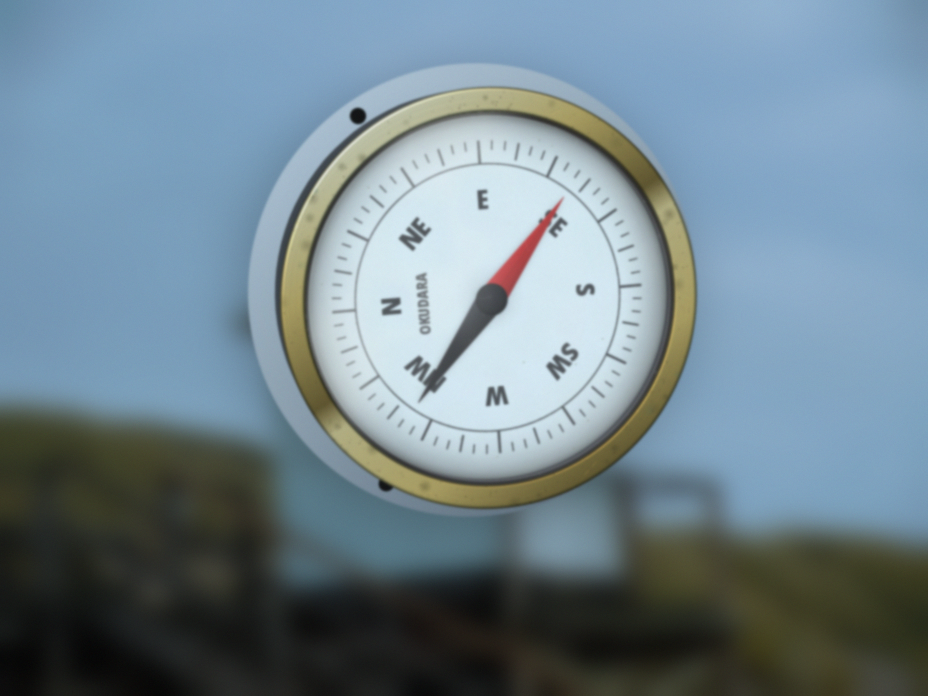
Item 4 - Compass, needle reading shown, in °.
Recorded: 130 °
